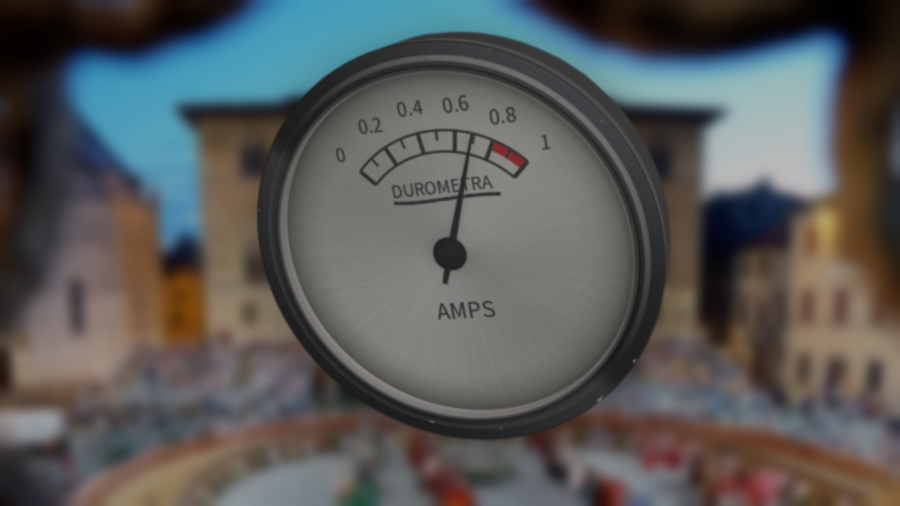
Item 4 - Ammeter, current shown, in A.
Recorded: 0.7 A
